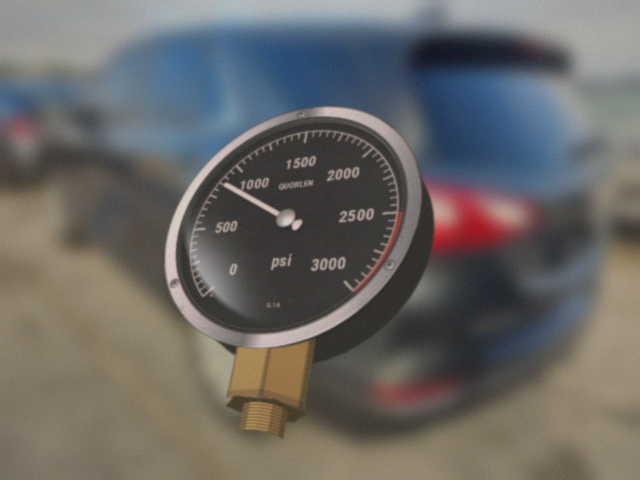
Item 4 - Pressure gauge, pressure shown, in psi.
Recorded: 850 psi
